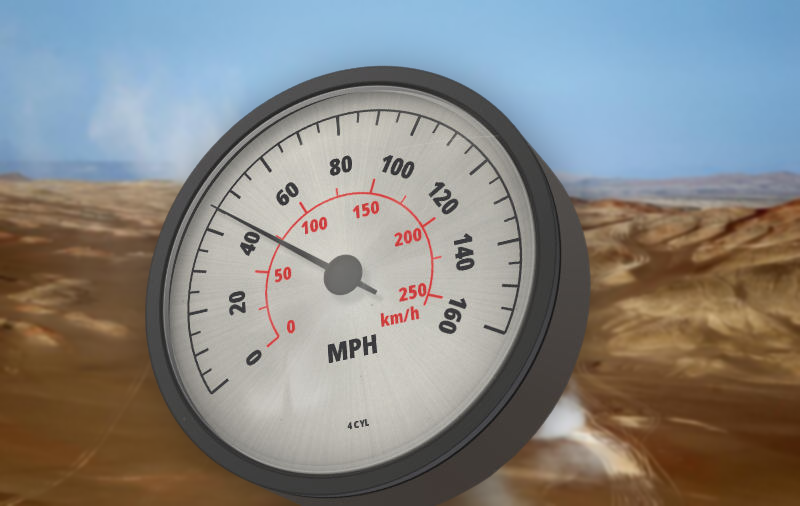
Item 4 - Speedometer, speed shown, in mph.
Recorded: 45 mph
